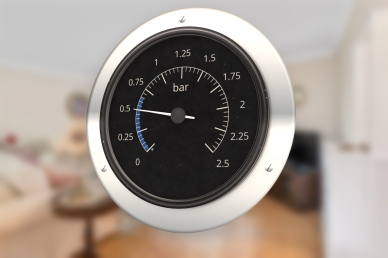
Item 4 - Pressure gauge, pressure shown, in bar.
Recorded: 0.5 bar
